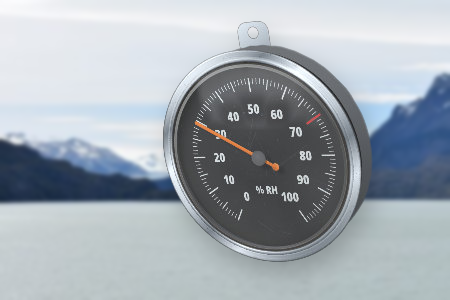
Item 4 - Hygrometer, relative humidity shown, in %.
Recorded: 30 %
